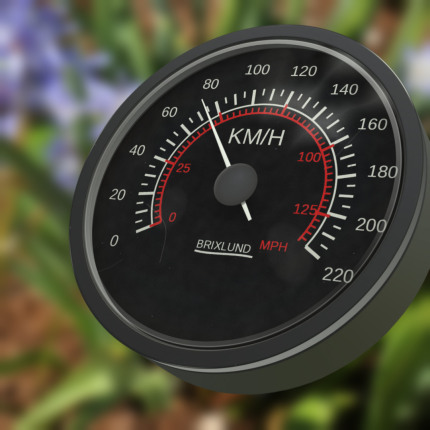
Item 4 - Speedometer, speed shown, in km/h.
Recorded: 75 km/h
